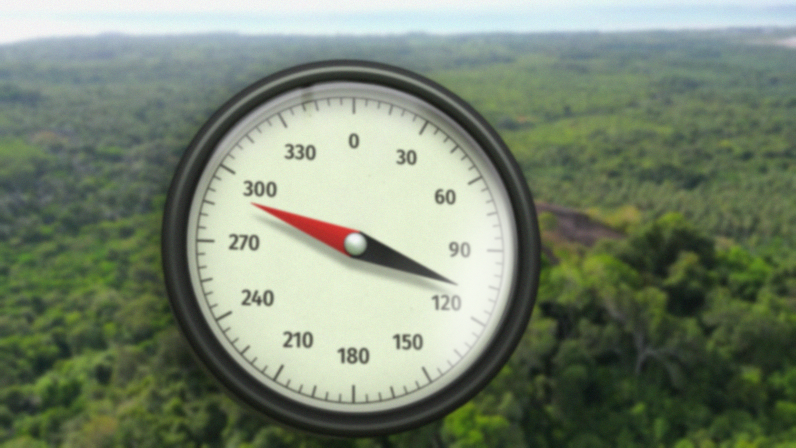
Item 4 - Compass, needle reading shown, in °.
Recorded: 290 °
